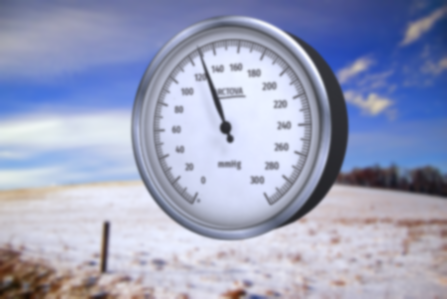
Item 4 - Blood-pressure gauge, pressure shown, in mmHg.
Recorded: 130 mmHg
